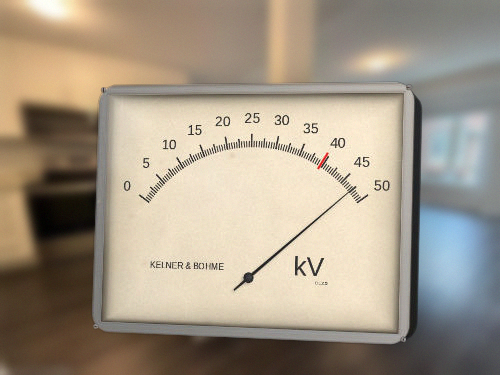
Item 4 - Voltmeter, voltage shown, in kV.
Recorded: 47.5 kV
